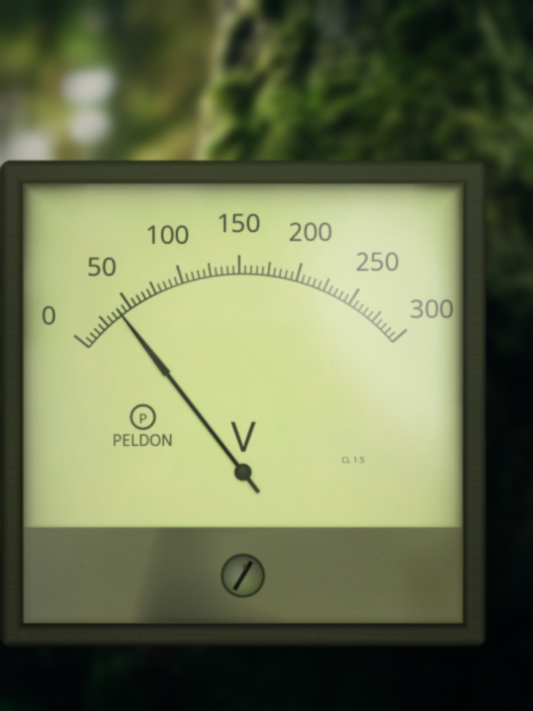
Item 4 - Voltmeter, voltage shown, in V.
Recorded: 40 V
